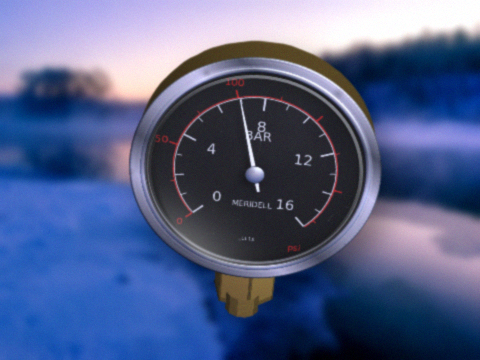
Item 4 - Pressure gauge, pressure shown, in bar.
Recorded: 7 bar
